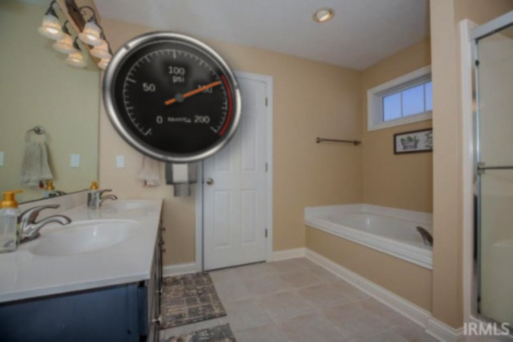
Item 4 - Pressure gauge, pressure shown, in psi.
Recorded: 150 psi
